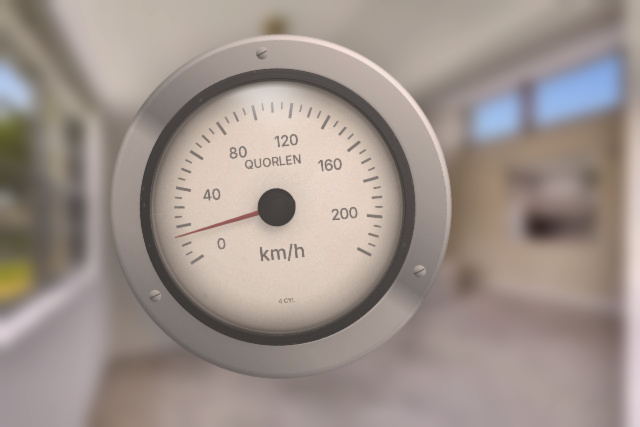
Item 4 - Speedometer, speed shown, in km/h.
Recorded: 15 km/h
